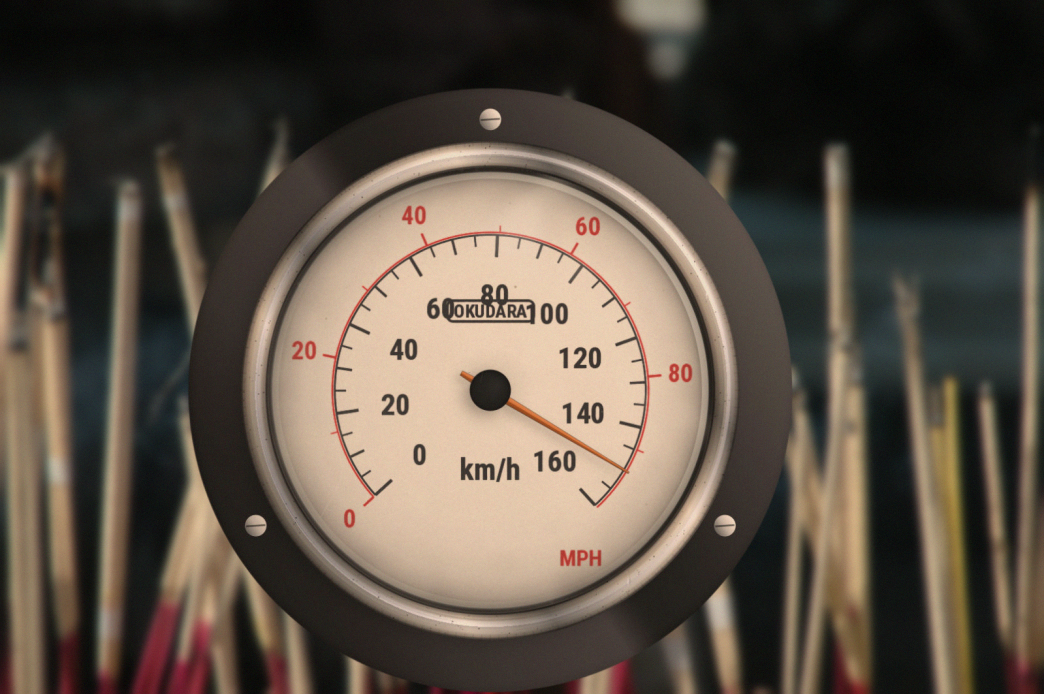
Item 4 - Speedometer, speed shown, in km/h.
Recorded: 150 km/h
